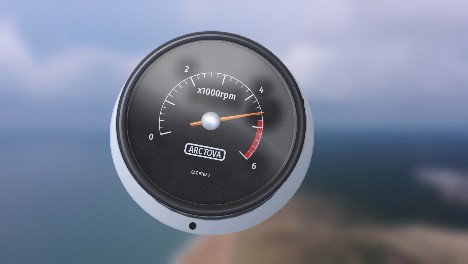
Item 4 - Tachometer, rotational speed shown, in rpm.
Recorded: 4600 rpm
